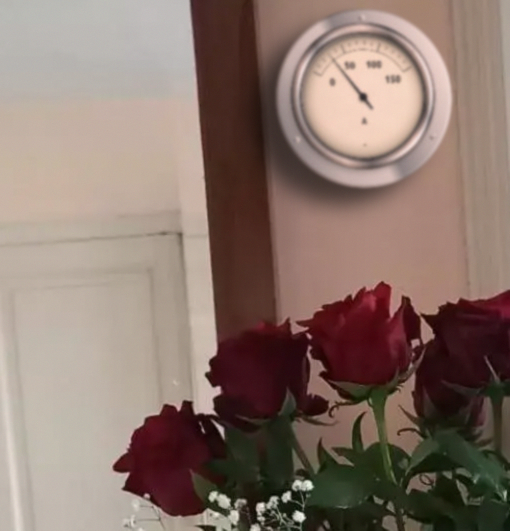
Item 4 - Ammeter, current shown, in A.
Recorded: 30 A
